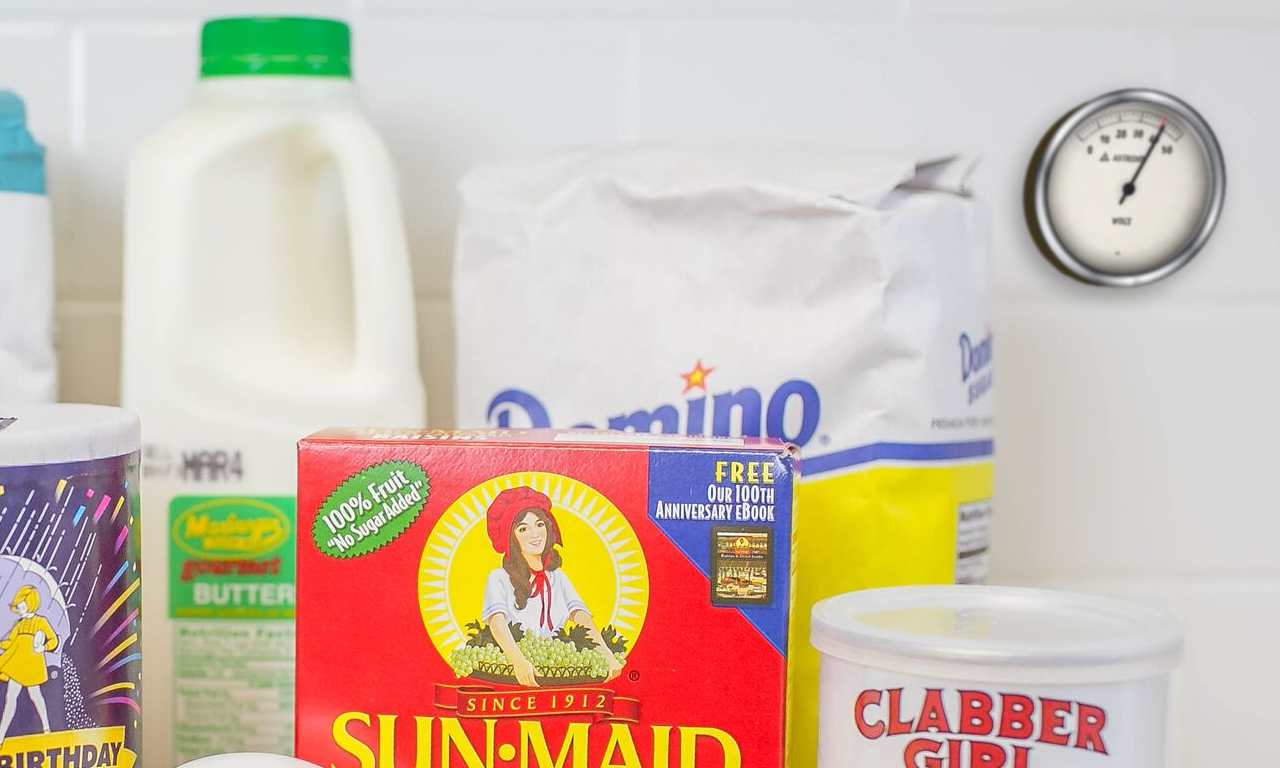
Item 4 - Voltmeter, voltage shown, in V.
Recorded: 40 V
